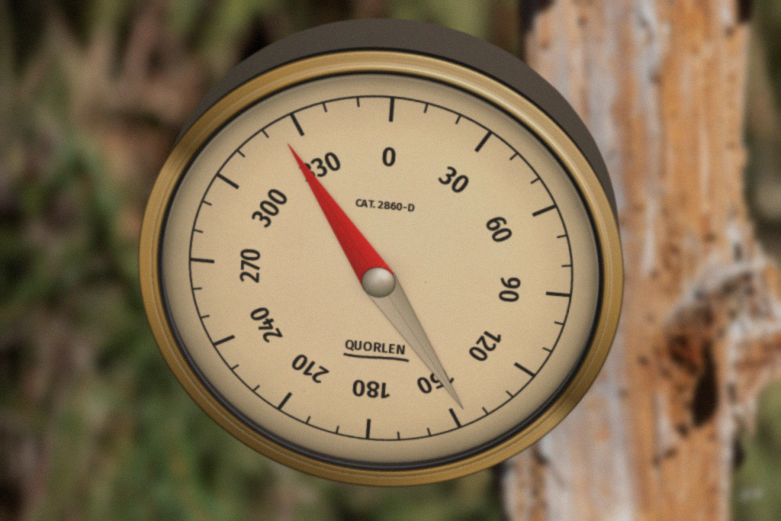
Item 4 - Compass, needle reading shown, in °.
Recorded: 325 °
